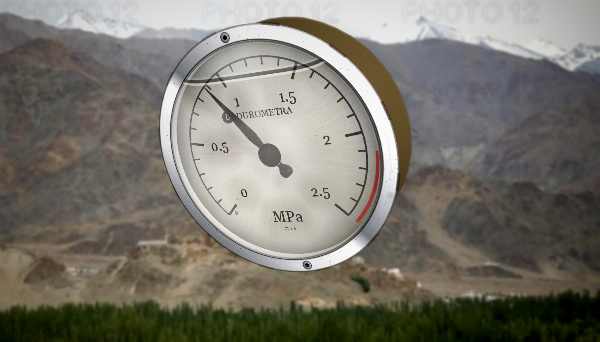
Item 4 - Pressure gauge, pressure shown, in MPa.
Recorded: 0.9 MPa
